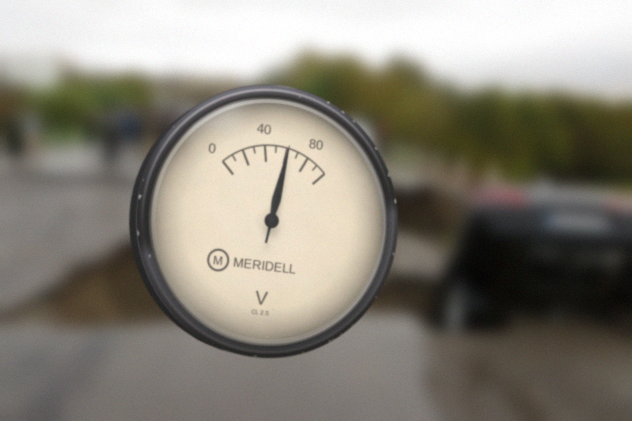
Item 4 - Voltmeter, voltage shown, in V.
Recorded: 60 V
